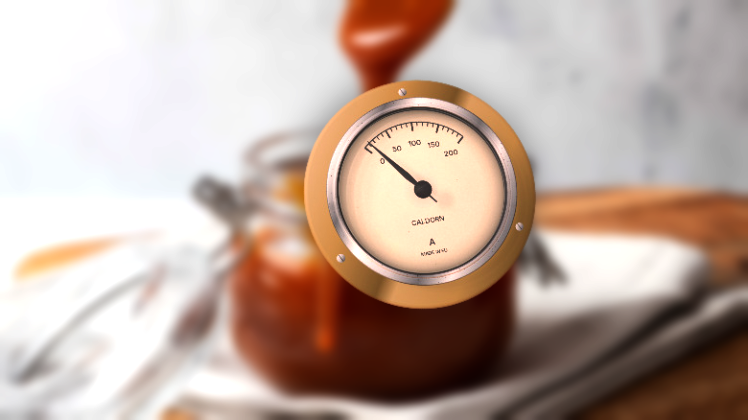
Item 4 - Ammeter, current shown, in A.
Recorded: 10 A
